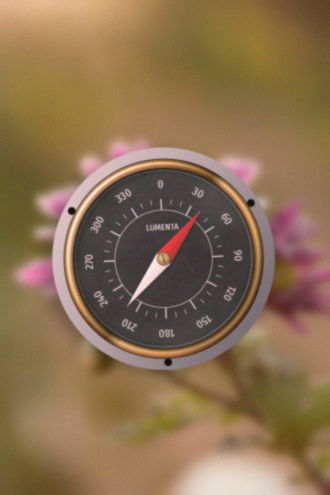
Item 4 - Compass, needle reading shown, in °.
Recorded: 40 °
